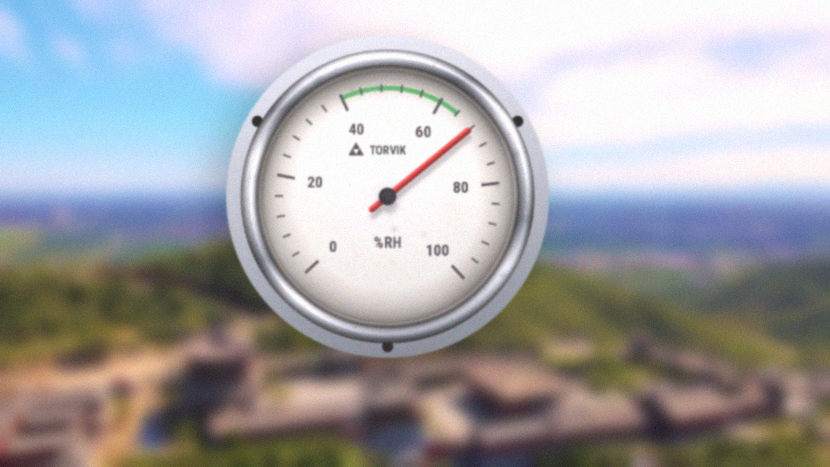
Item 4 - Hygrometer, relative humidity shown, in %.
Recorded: 68 %
